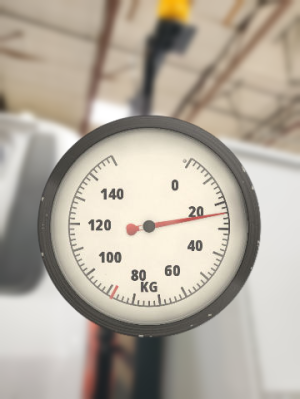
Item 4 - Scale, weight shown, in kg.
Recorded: 24 kg
